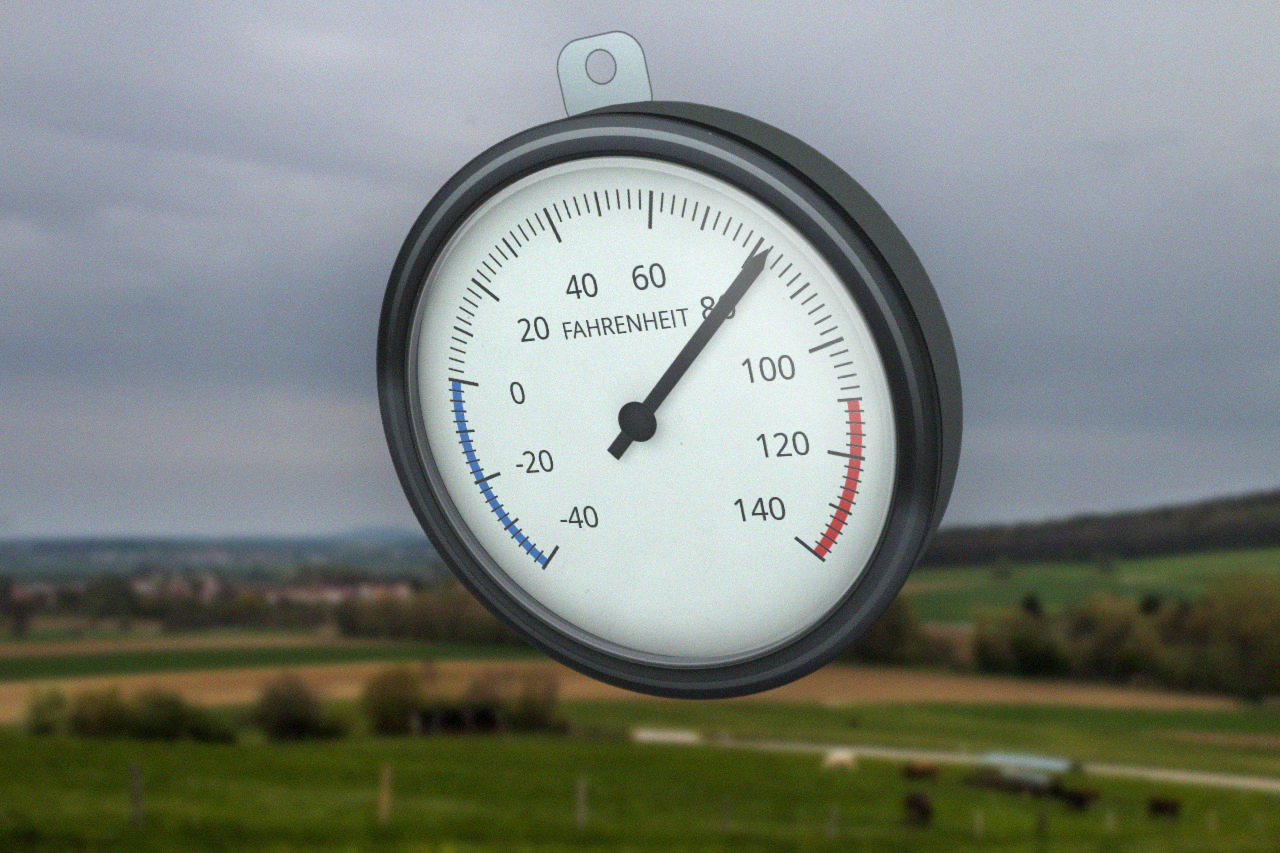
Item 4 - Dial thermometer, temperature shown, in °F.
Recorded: 82 °F
